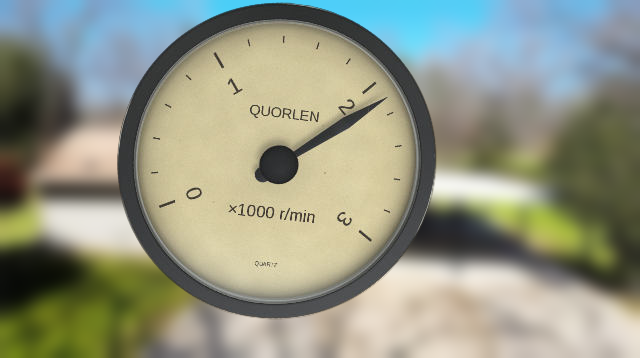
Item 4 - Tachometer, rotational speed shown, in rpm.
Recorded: 2100 rpm
